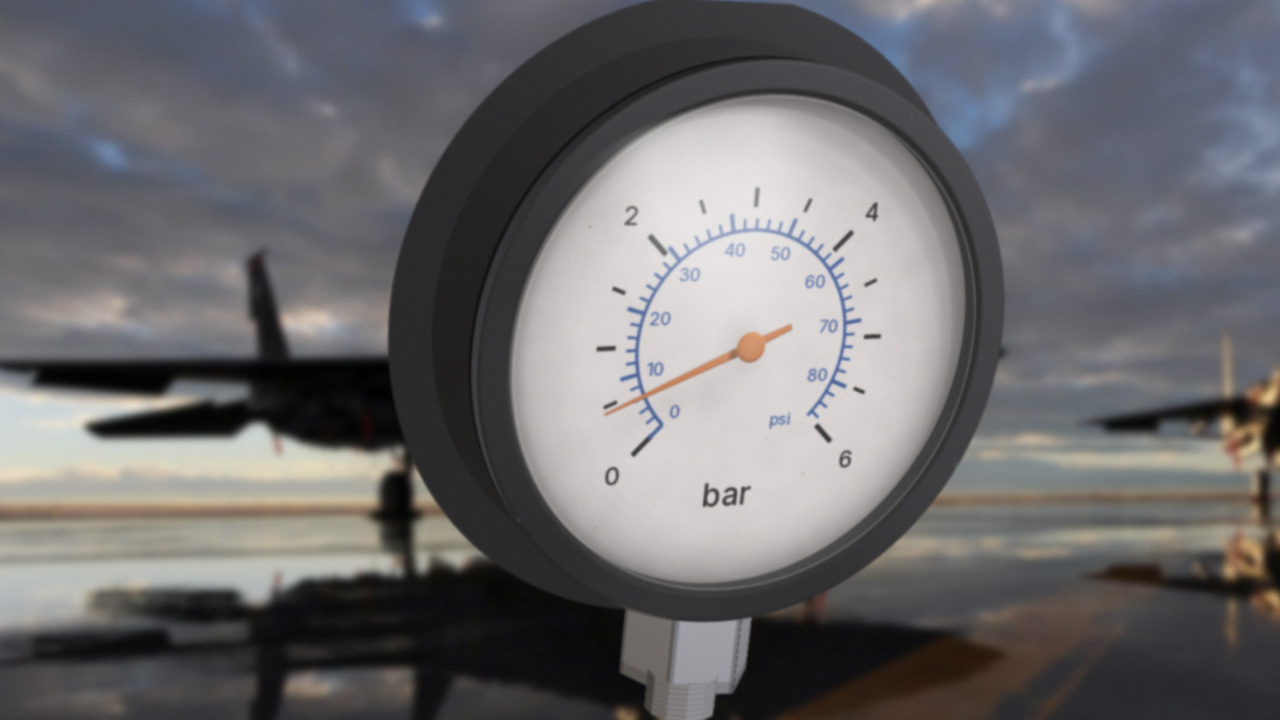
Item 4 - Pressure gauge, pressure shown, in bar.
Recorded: 0.5 bar
